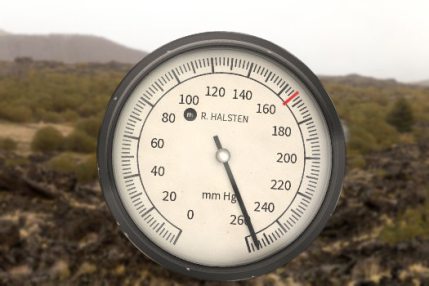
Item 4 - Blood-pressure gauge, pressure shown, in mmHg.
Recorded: 256 mmHg
